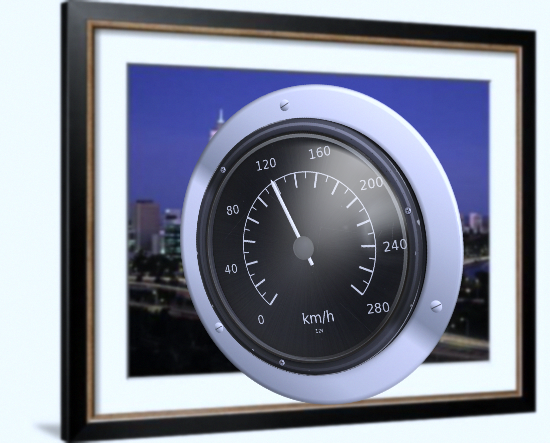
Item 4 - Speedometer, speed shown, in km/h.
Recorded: 120 km/h
